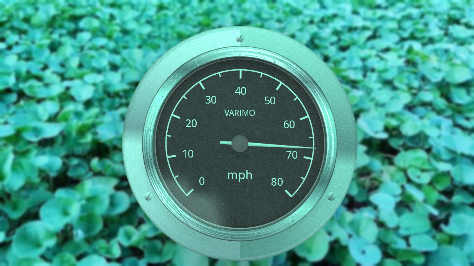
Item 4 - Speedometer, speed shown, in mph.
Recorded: 67.5 mph
